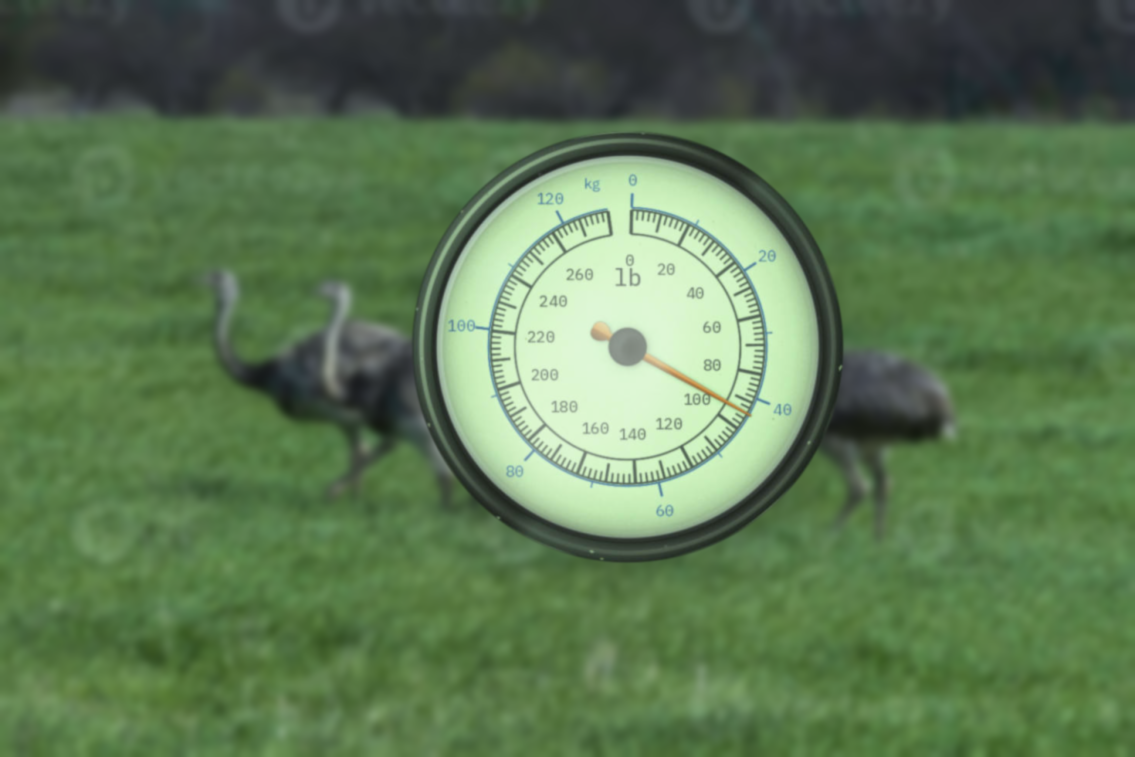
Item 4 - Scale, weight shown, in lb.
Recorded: 94 lb
